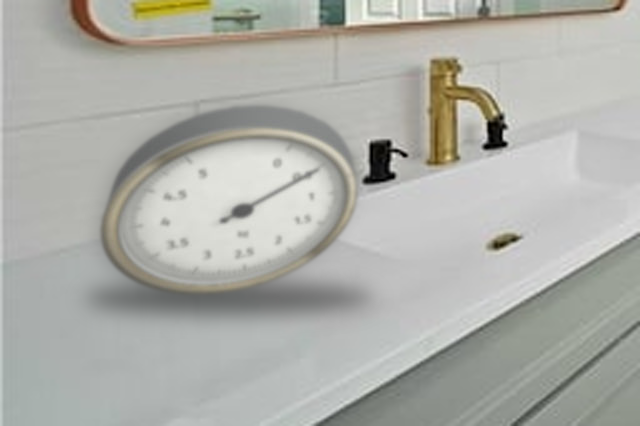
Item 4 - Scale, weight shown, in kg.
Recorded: 0.5 kg
